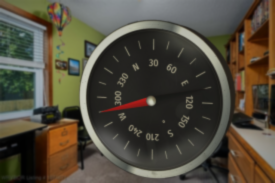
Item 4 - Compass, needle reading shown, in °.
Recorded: 285 °
